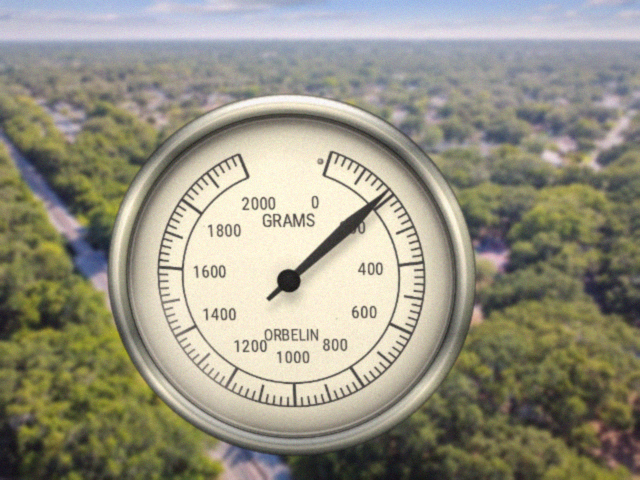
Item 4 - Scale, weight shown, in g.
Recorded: 180 g
